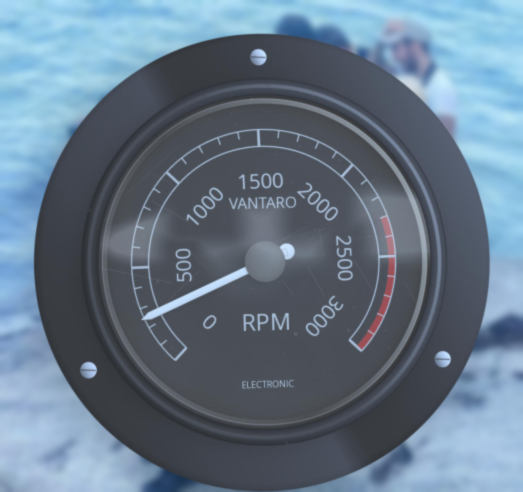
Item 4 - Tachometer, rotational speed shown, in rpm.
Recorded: 250 rpm
